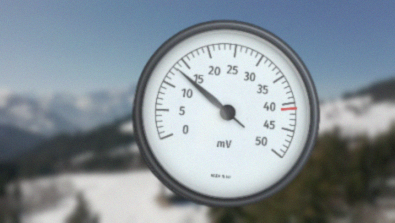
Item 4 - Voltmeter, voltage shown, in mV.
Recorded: 13 mV
